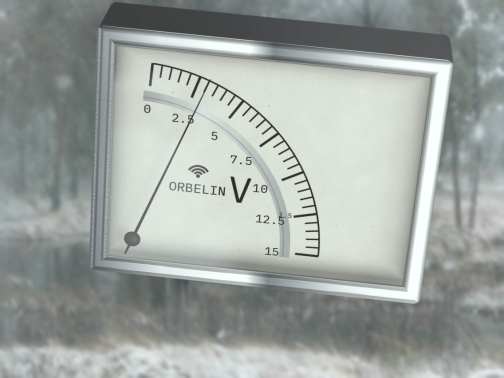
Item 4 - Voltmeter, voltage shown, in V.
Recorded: 3 V
